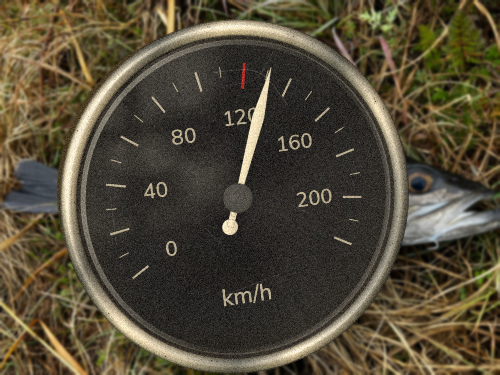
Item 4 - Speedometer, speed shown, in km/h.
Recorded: 130 km/h
